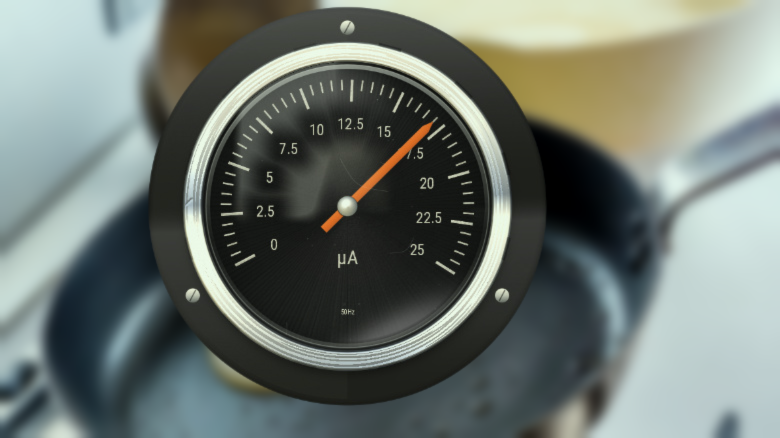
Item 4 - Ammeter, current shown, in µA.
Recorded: 17 µA
